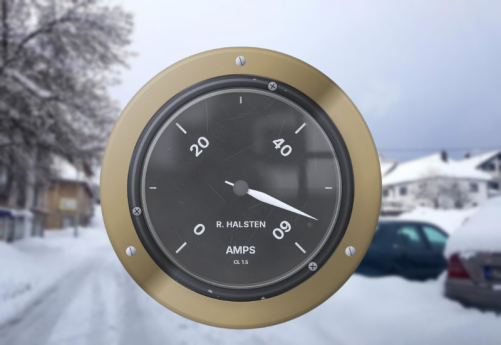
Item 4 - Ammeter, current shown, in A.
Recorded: 55 A
